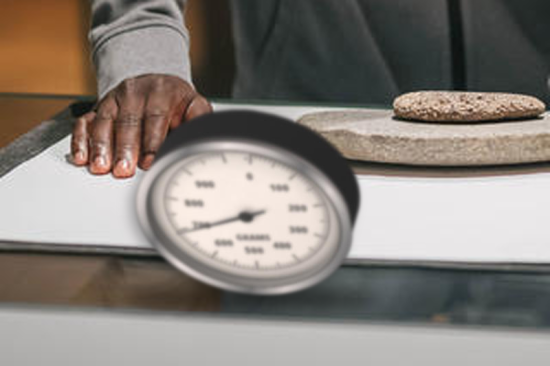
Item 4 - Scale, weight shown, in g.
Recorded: 700 g
